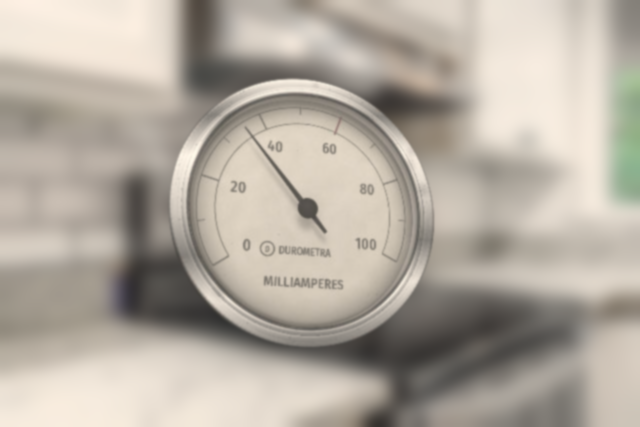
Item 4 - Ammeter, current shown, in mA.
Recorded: 35 mA
